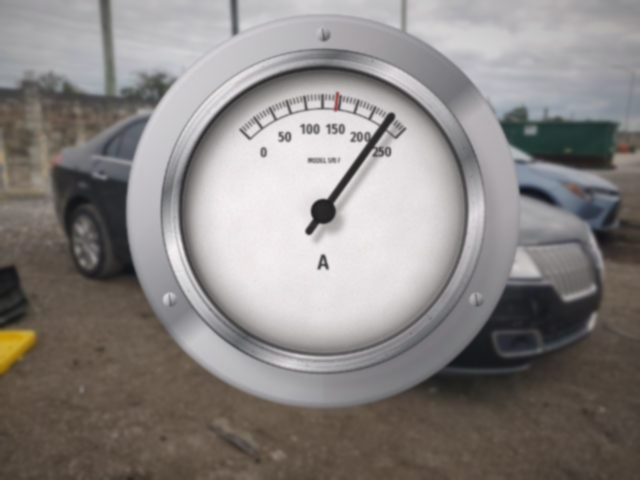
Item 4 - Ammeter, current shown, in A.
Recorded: 225 A
